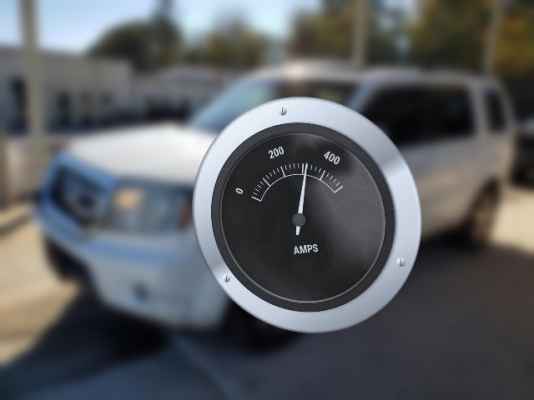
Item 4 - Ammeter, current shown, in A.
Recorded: 320 A
